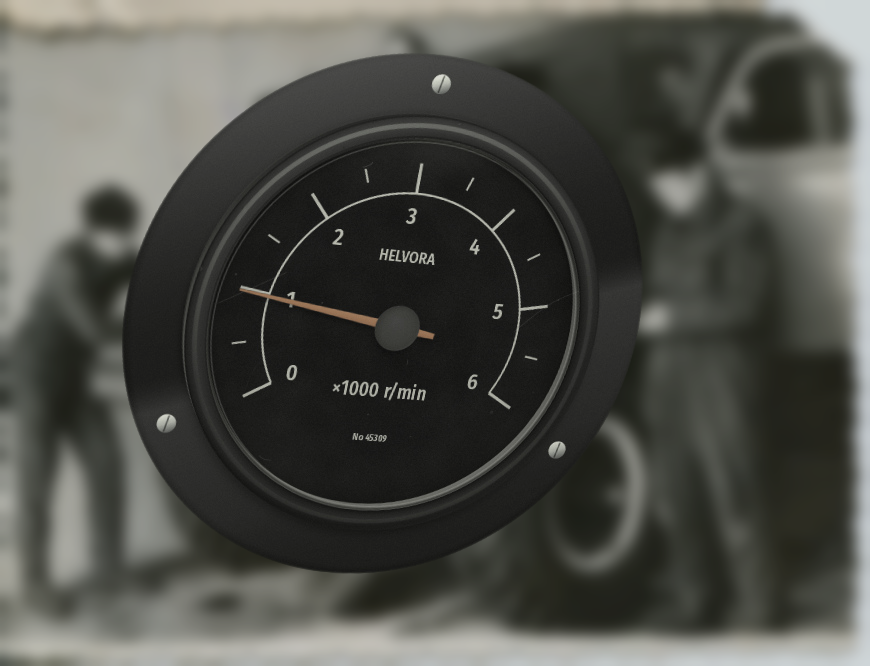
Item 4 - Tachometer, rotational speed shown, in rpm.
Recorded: 1000 rpm
